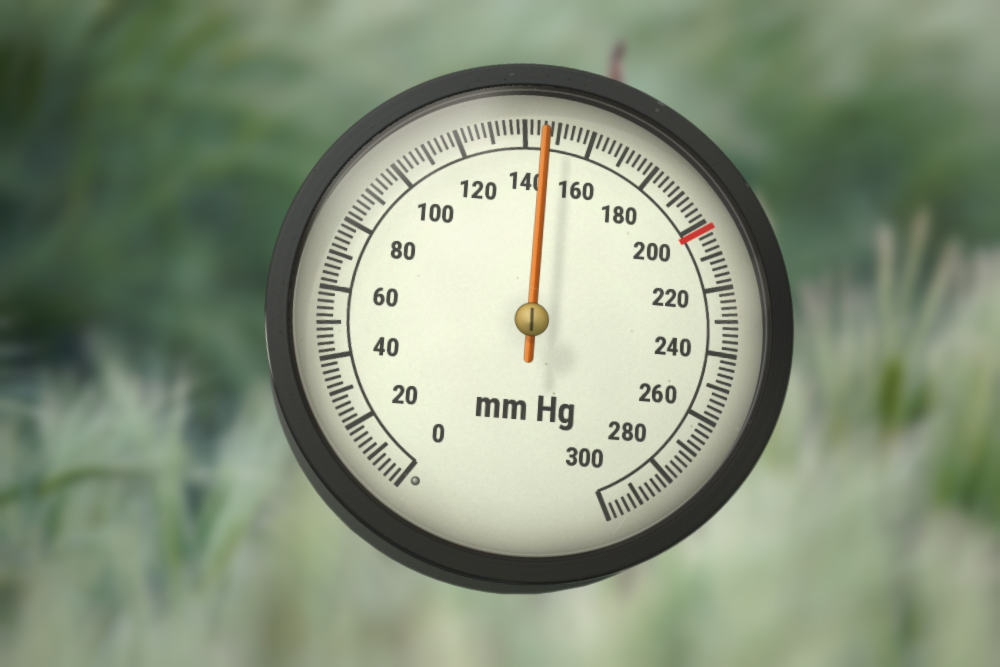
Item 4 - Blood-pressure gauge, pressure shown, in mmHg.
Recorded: 146 mmHg
